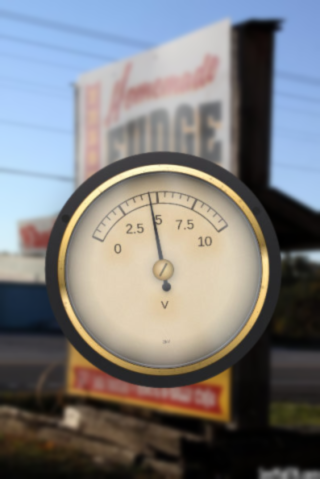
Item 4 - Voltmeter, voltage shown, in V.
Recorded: 4.5 V
